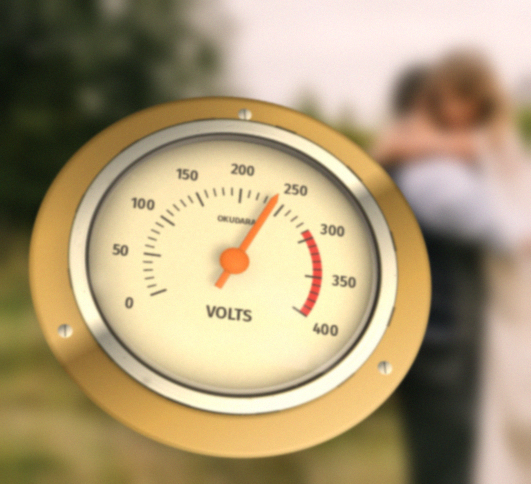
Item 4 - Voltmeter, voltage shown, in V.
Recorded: 240 V
